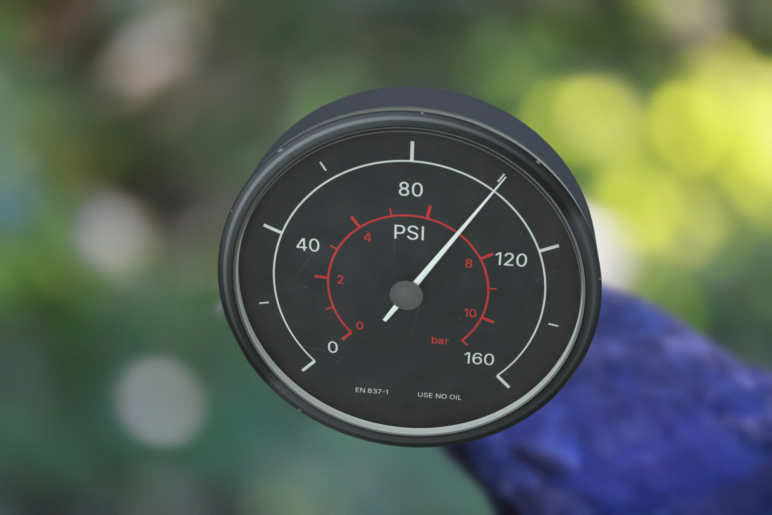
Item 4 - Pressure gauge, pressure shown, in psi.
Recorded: 100 psi
